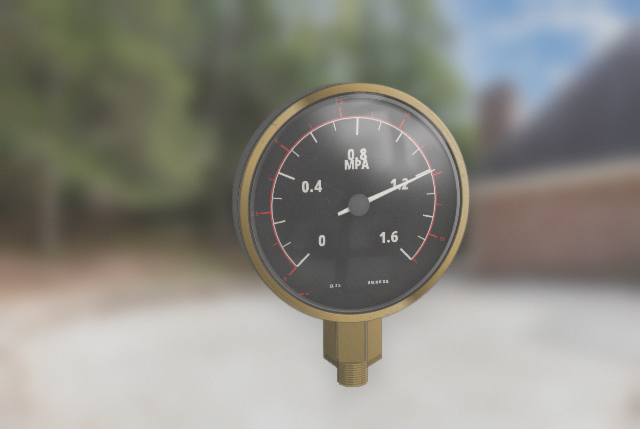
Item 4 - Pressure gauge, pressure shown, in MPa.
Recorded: 1.2 MPa
